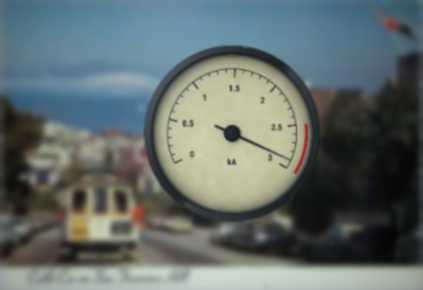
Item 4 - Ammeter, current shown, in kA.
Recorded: 2.9 kA
